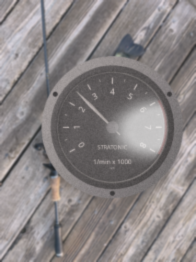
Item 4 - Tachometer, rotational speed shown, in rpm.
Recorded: 2500 rpm
